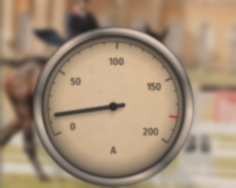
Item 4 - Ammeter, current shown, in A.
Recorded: 15 A
